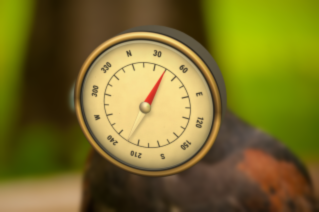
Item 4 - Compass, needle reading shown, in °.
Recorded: 45 °
